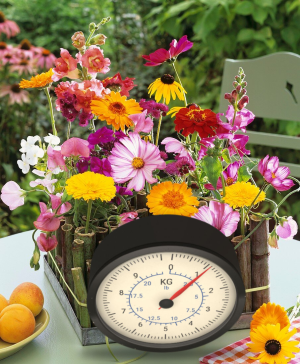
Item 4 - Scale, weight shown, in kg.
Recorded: 1 kg
